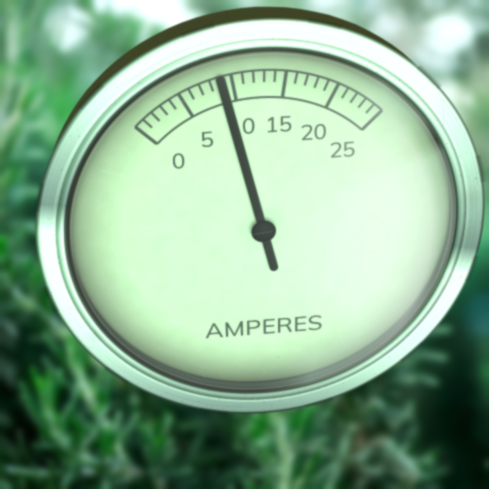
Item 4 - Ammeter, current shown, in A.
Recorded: 9 A
